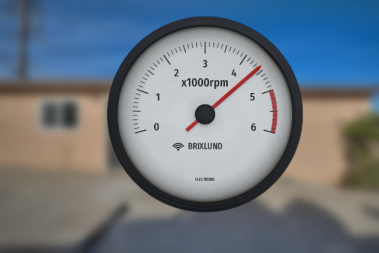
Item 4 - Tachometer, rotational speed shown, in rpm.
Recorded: 4400 rpm
